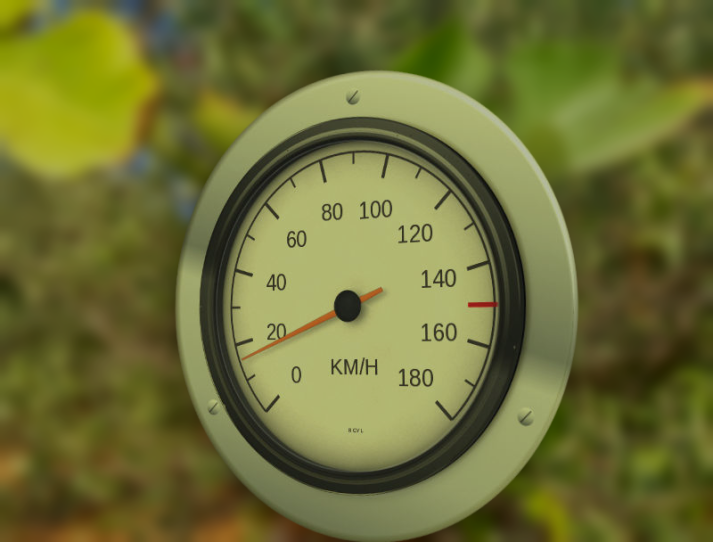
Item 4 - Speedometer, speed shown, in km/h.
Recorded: 15 km/h
